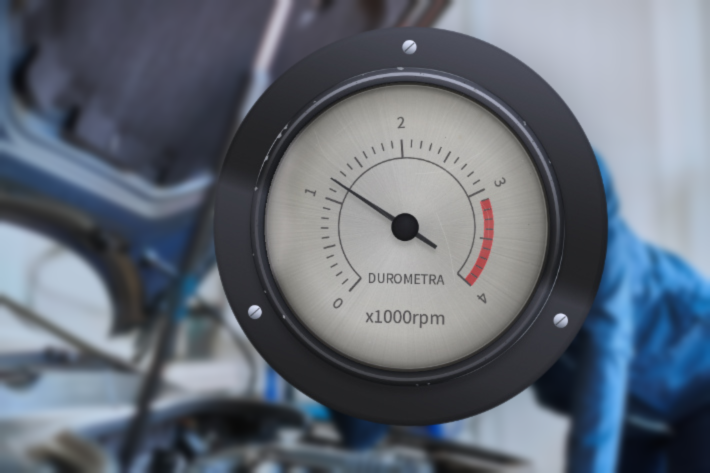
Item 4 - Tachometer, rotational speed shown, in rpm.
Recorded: 1200 rpm
